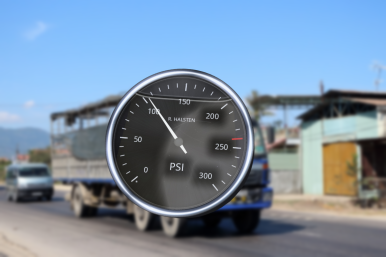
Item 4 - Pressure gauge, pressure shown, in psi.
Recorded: 105 psi
